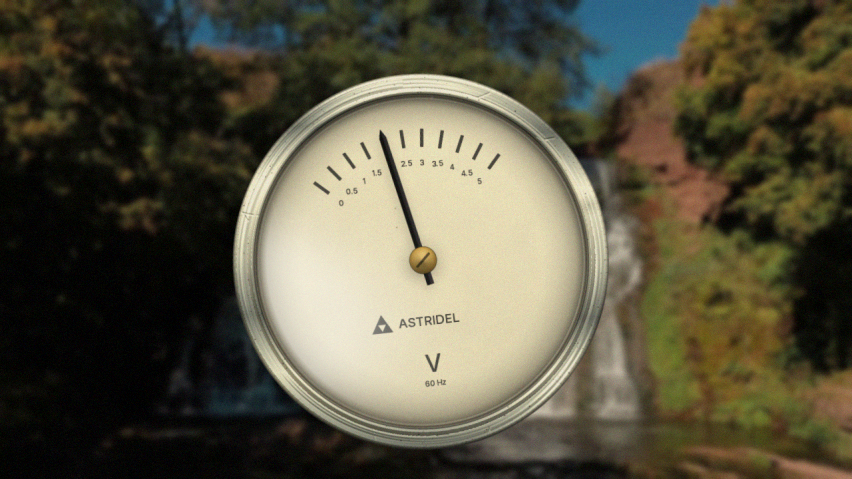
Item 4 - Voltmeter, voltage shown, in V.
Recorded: 2 V
